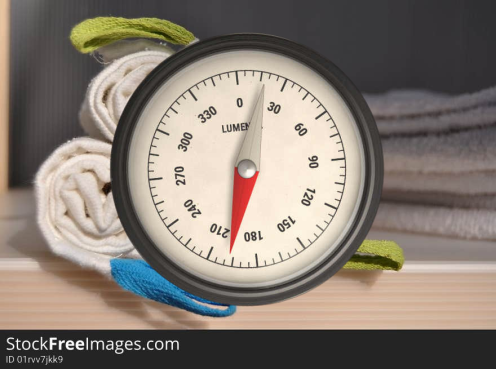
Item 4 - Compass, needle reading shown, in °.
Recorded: 197.5 °
